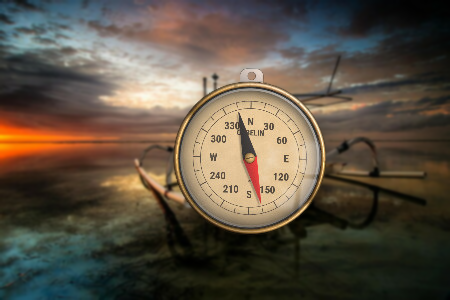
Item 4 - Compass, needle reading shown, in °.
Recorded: 165 °
